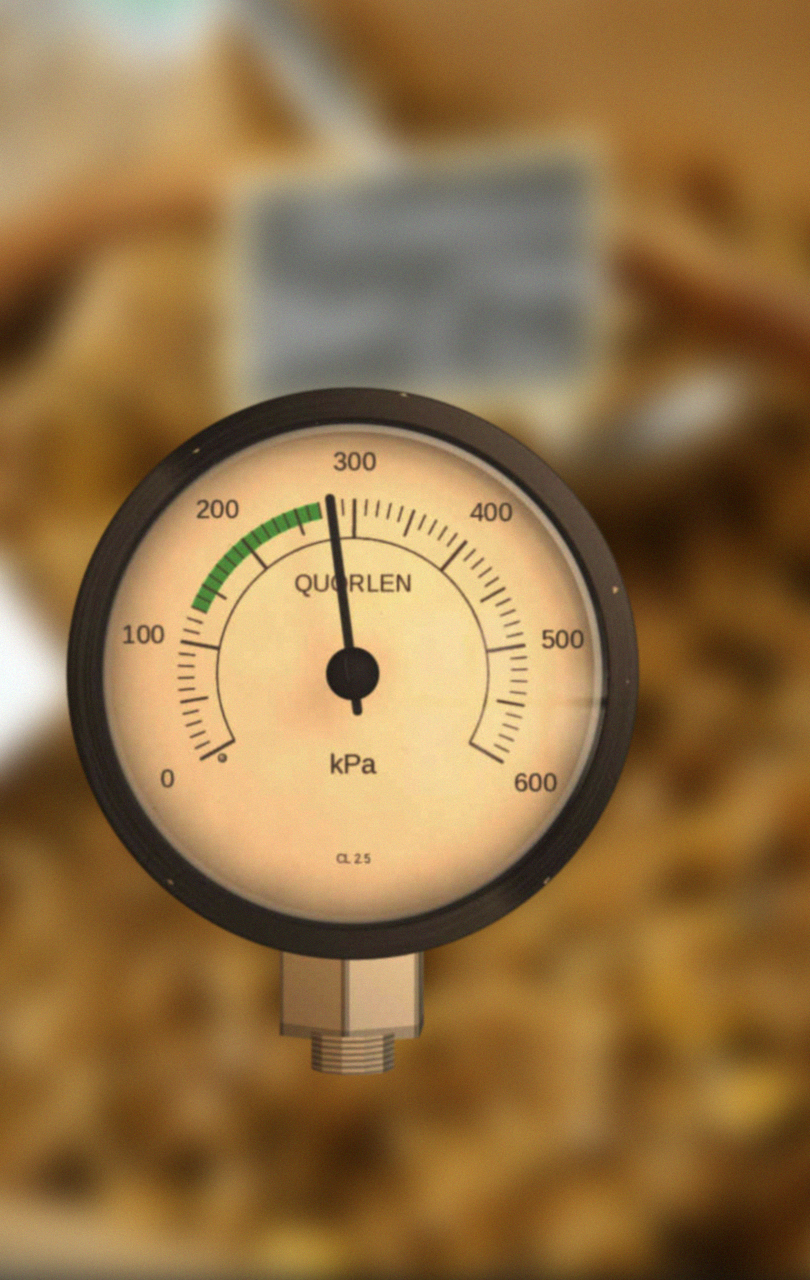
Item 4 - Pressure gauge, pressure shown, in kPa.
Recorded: 280 kPa
